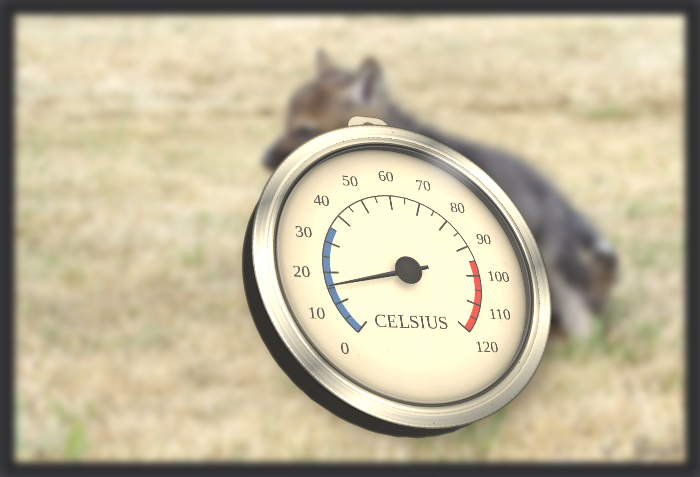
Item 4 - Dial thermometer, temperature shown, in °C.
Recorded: 15 °C
